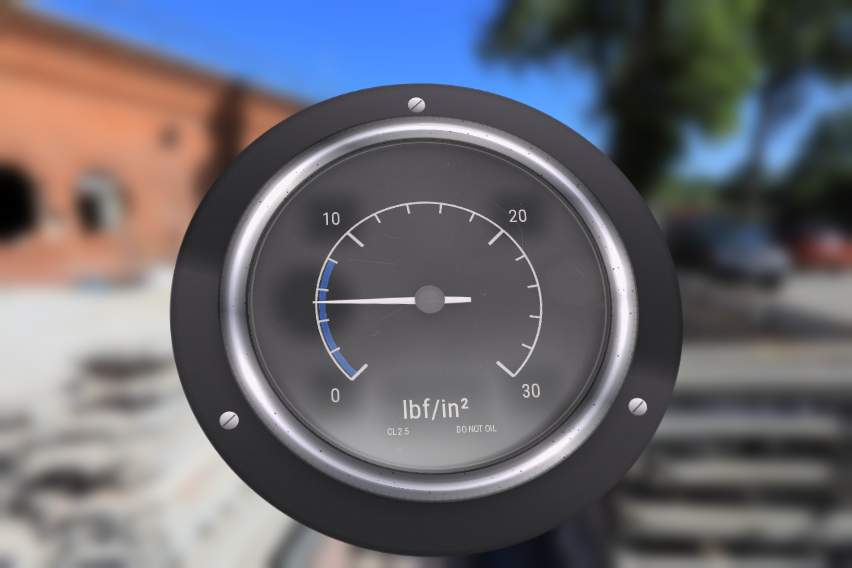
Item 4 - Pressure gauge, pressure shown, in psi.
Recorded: 5 psi
